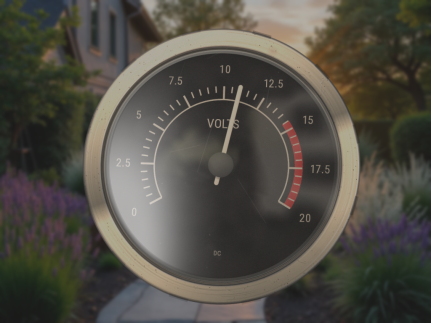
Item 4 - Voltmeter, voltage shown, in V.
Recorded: 11 V
